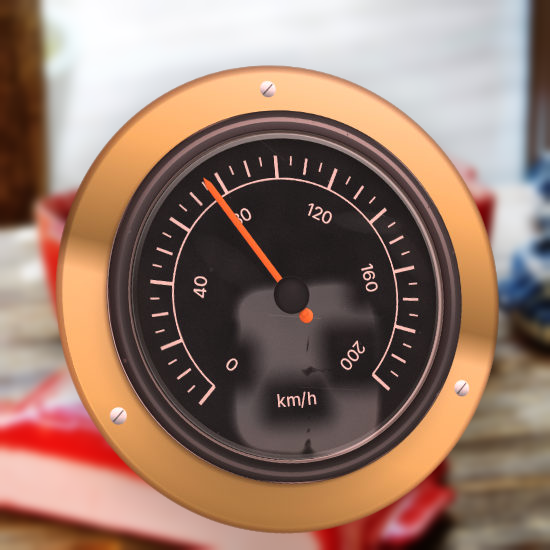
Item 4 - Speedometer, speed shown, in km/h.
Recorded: 75 km/h
